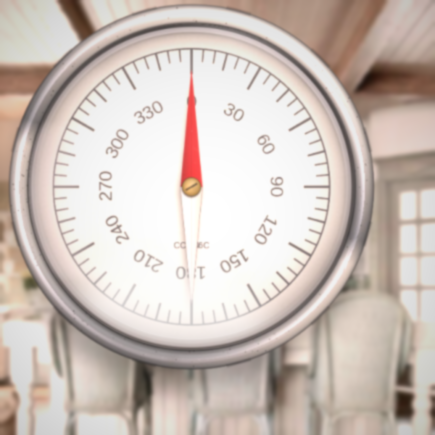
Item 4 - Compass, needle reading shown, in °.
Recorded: 0 °
